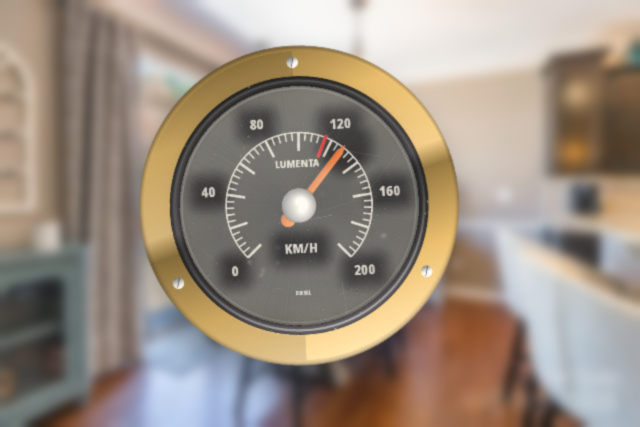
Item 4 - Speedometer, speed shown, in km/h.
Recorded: 128 km/h
